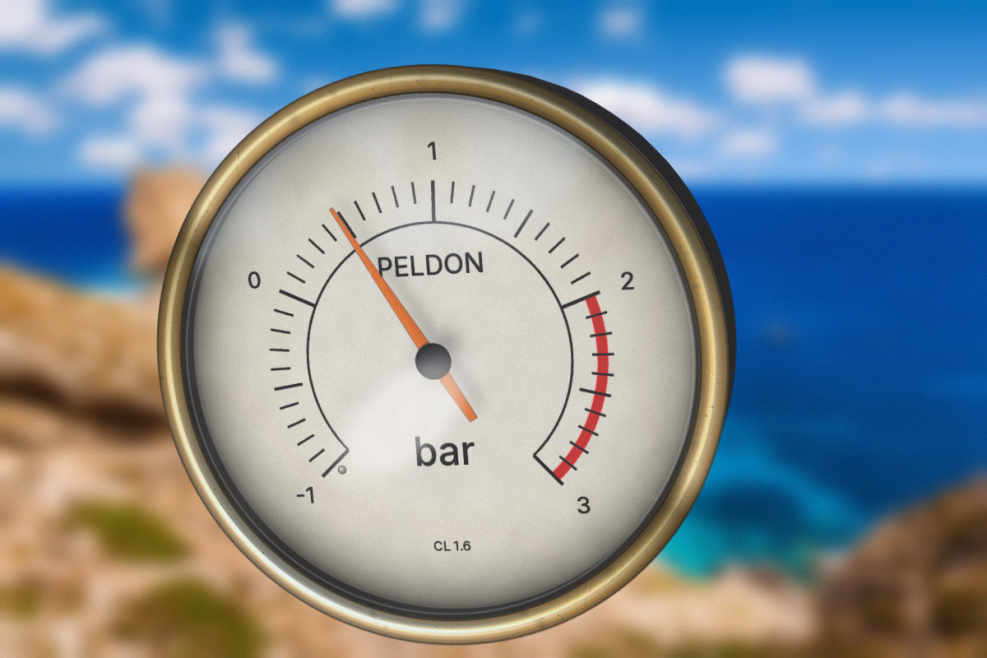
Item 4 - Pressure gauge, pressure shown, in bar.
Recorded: 0.5 bar
